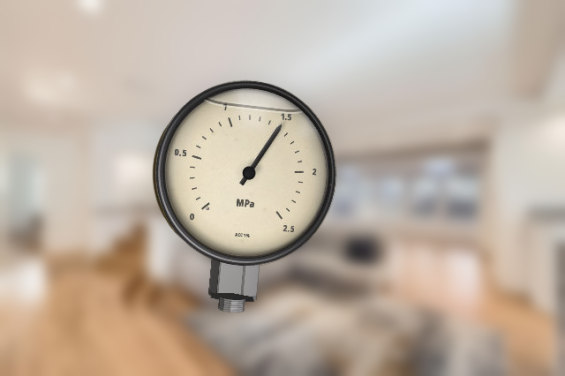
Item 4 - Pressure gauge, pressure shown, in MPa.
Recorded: 1.5 MPa
